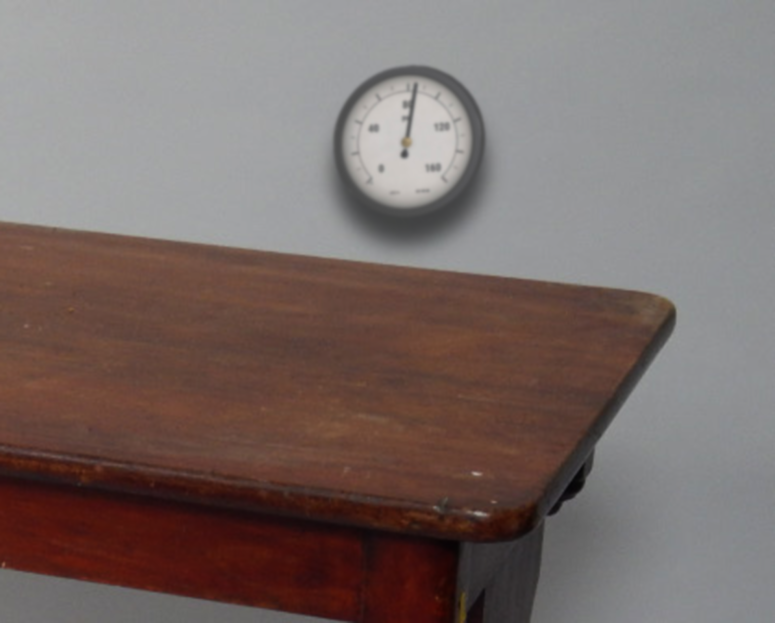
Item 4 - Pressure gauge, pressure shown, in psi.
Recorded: 85 psi
